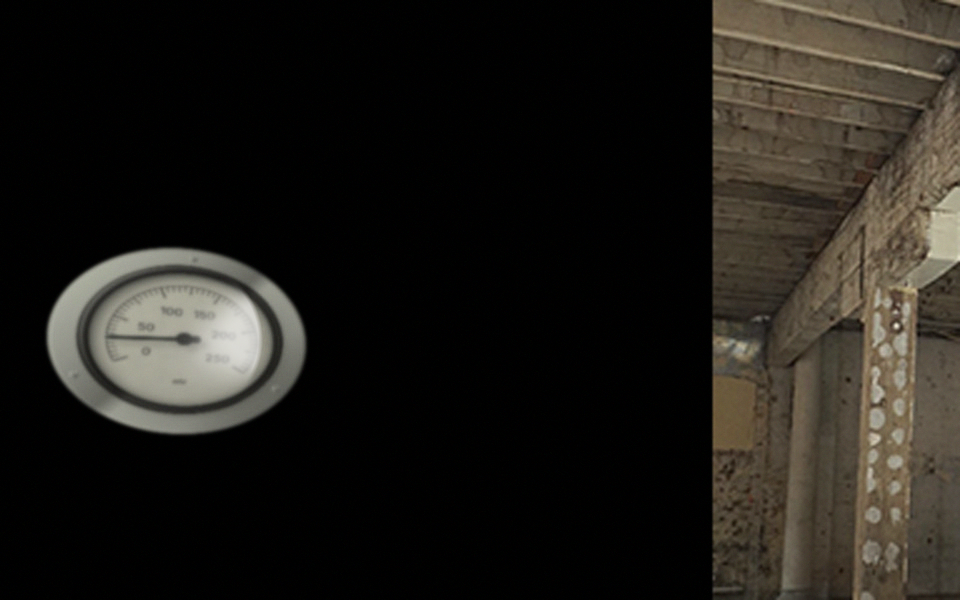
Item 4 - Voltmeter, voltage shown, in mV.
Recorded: 25 mV
